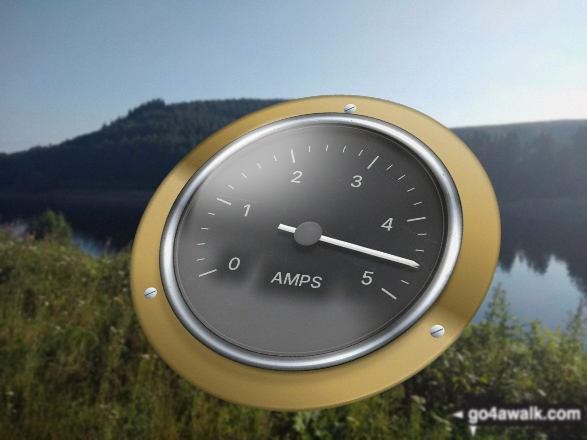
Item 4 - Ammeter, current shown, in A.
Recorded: 4.6 A
